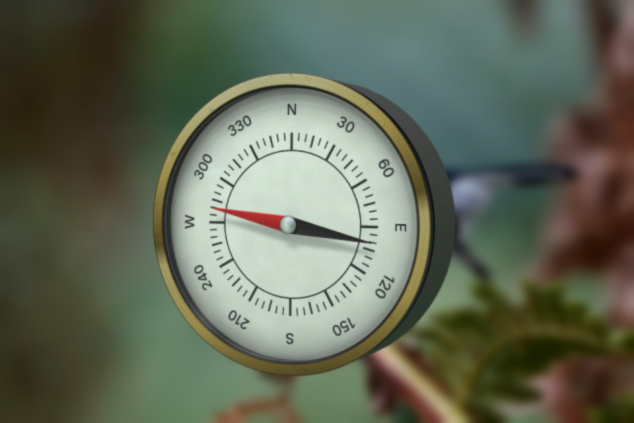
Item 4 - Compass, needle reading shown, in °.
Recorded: 280 °
